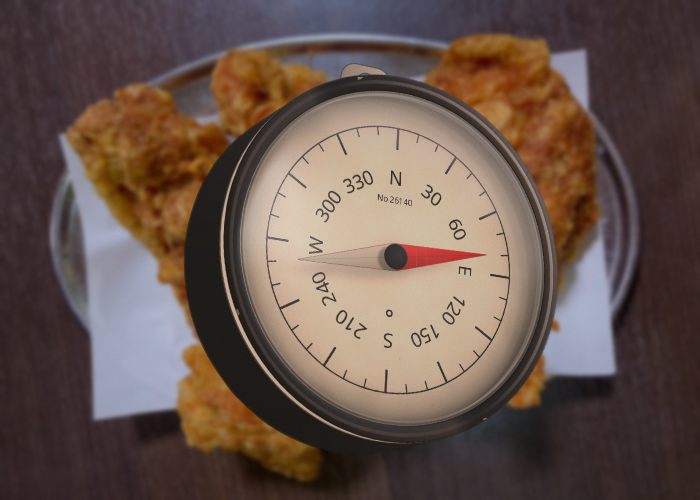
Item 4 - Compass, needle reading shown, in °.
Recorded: 80 °
